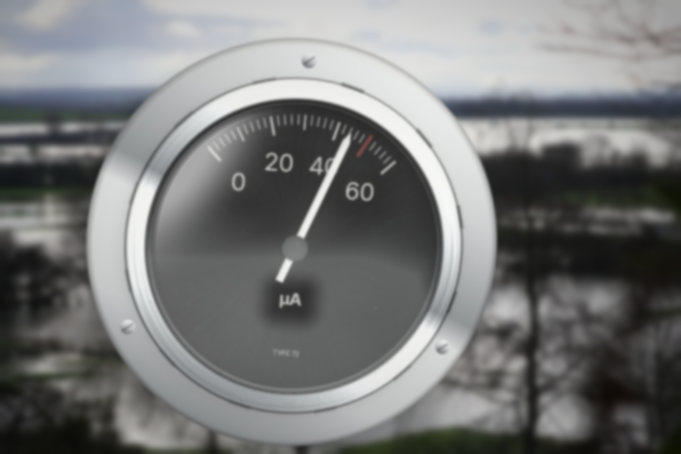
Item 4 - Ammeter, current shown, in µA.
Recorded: 44 µA
